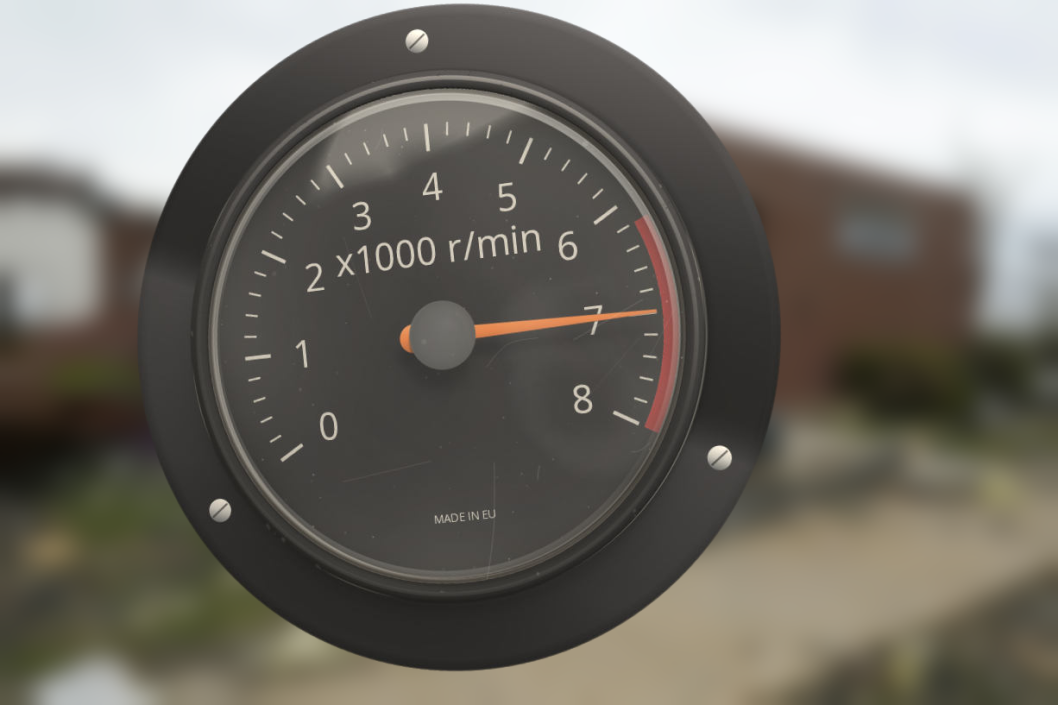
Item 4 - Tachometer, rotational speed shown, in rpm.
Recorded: 7000 rpm
